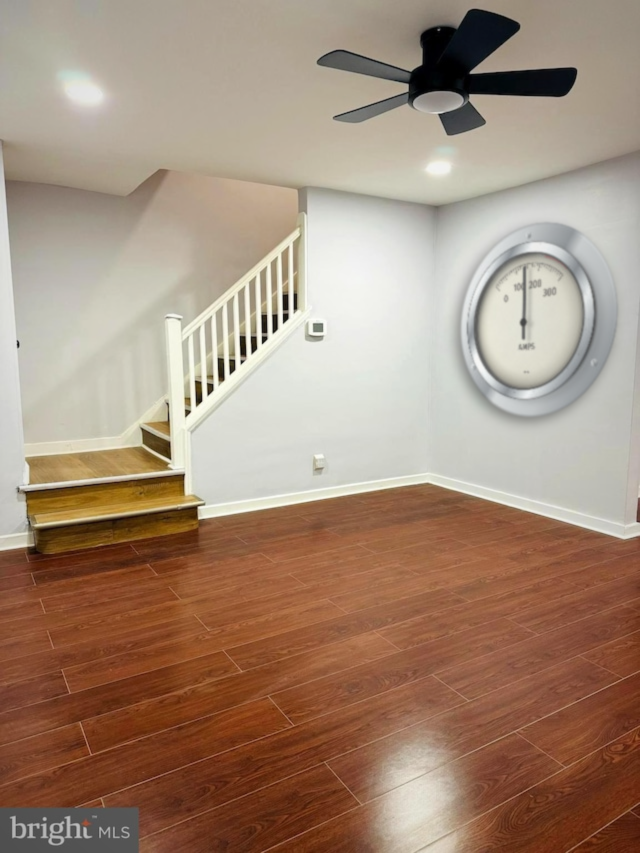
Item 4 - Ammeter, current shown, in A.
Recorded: 150 A
